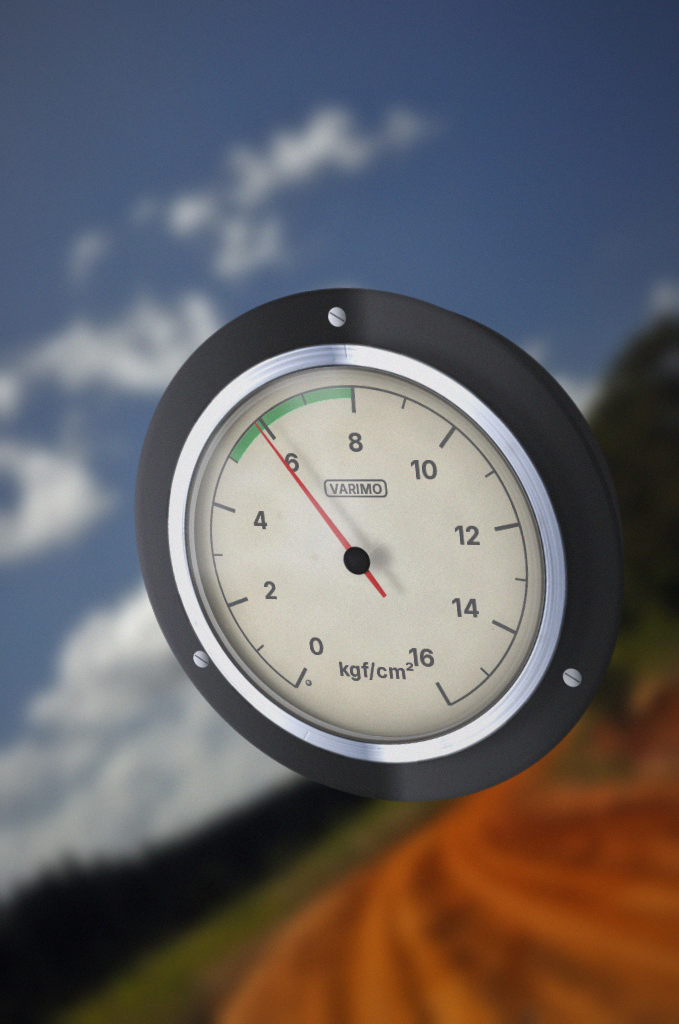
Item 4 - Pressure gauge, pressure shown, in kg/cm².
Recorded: 6 kg/cm²
